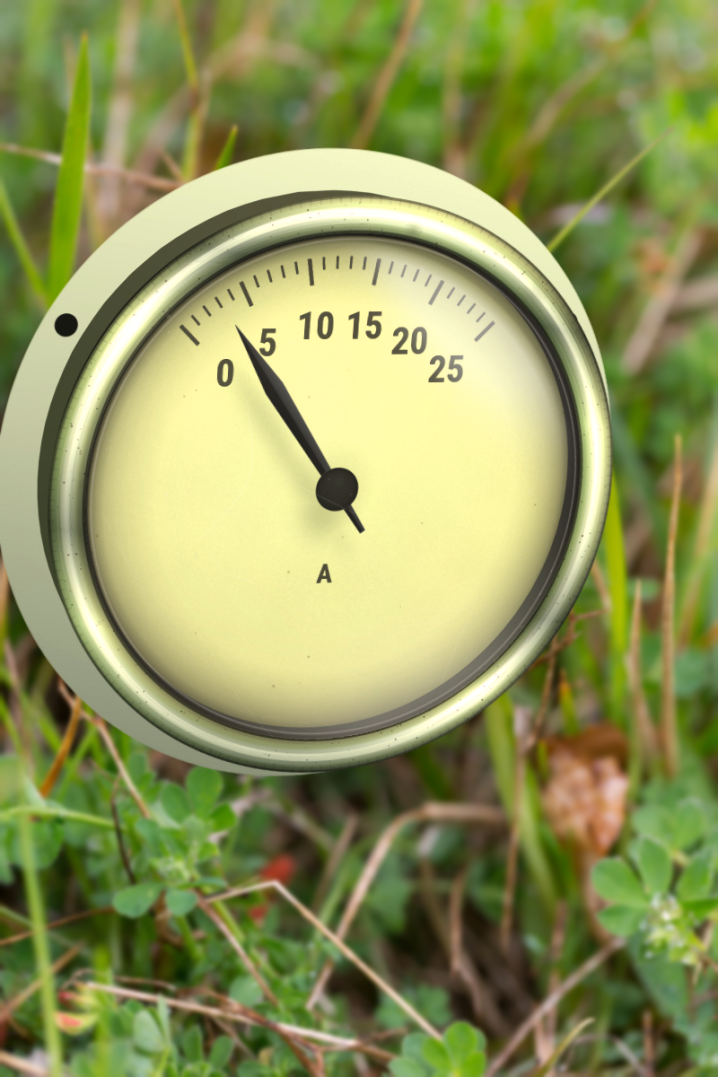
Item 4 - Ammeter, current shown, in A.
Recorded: 3 A
